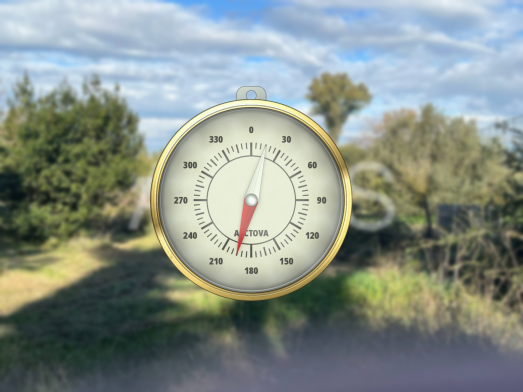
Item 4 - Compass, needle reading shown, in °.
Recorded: 195 °
